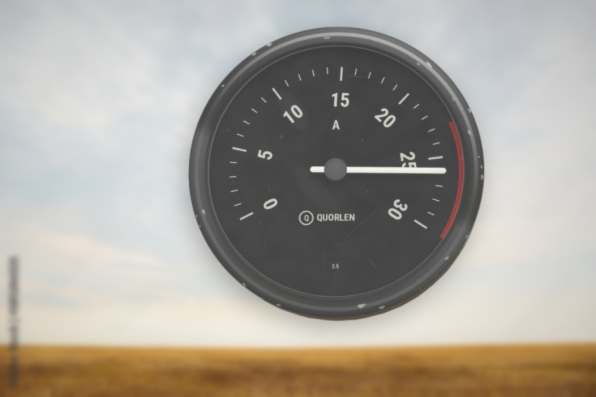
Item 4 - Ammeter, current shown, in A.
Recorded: 26 A
